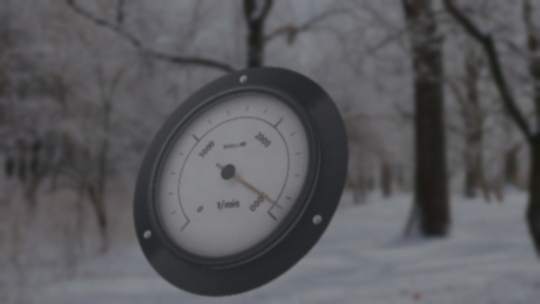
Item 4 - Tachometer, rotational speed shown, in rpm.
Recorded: 2900 rpm
